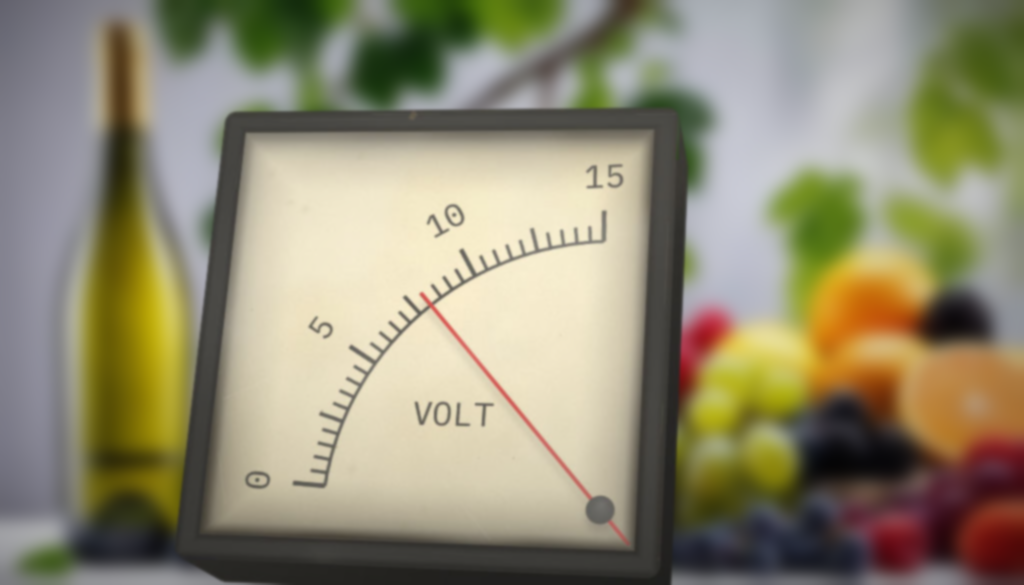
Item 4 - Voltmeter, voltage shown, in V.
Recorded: 8 V
